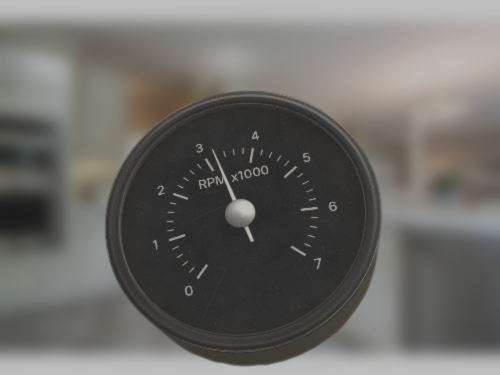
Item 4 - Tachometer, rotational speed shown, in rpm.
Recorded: 3200 rpm
